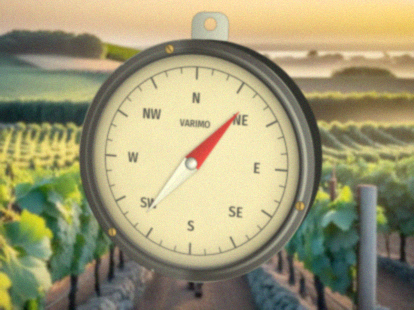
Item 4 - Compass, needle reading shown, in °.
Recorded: 40 °
